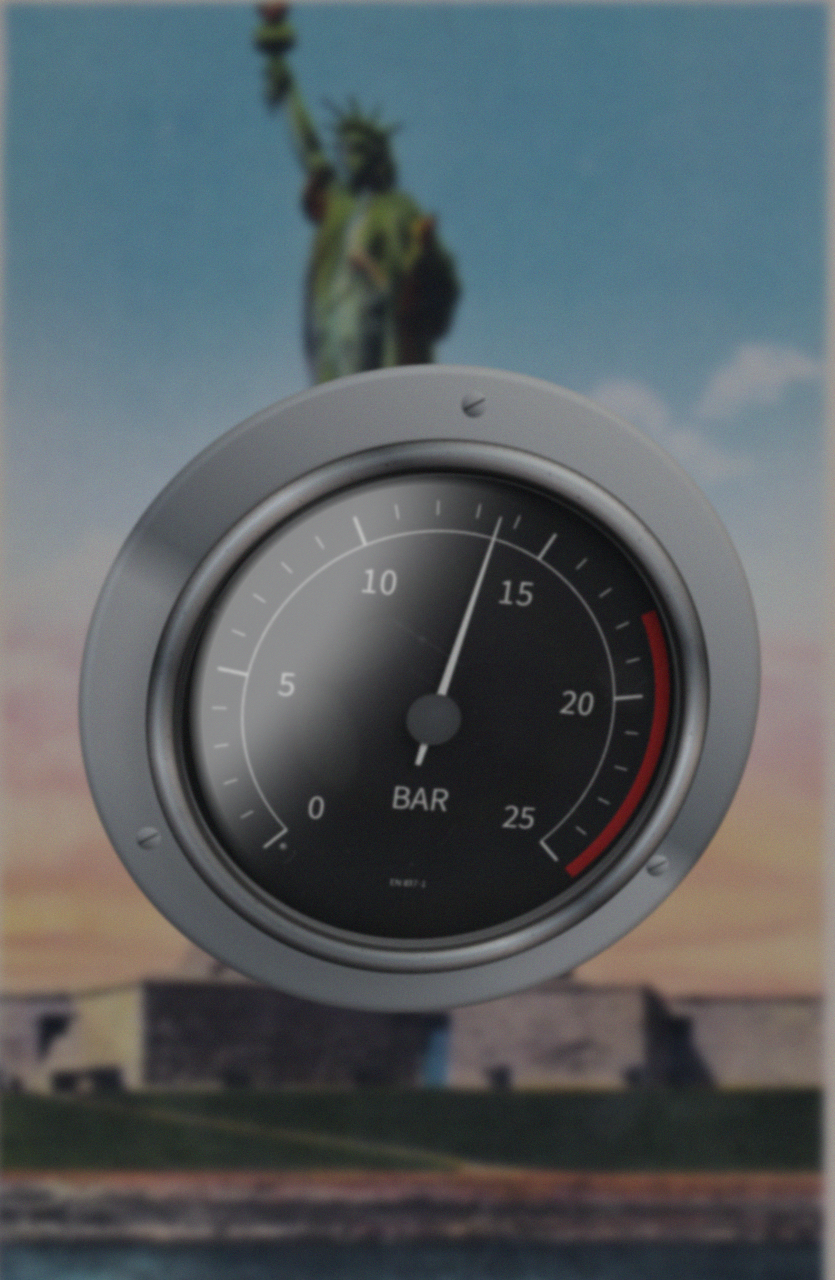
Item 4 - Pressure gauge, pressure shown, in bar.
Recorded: 13.5 bar
